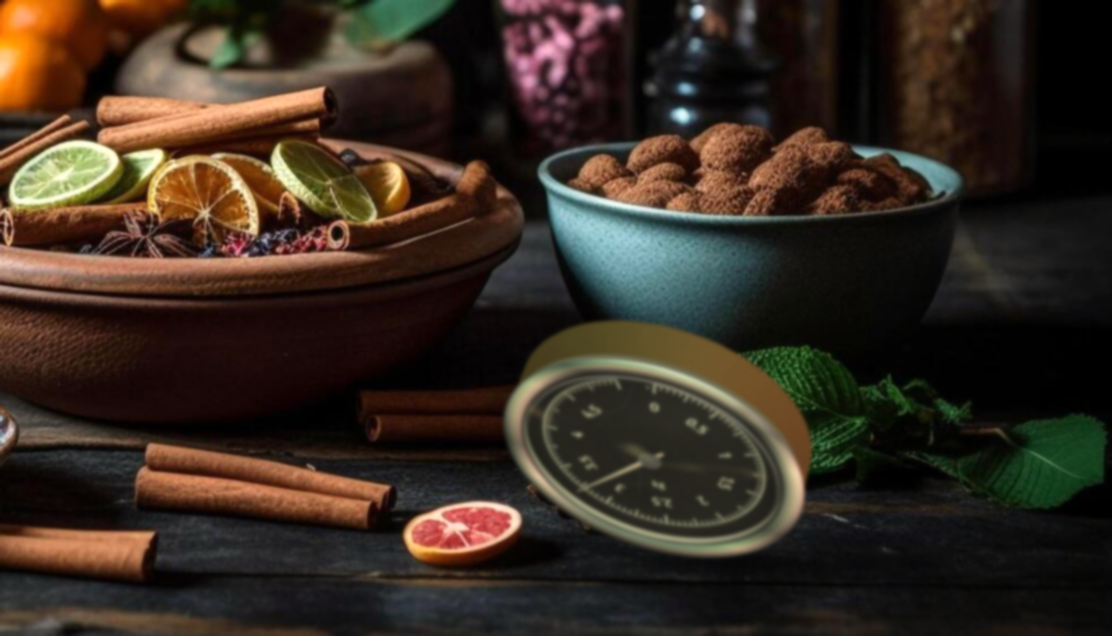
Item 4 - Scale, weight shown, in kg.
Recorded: 3.25 kg
